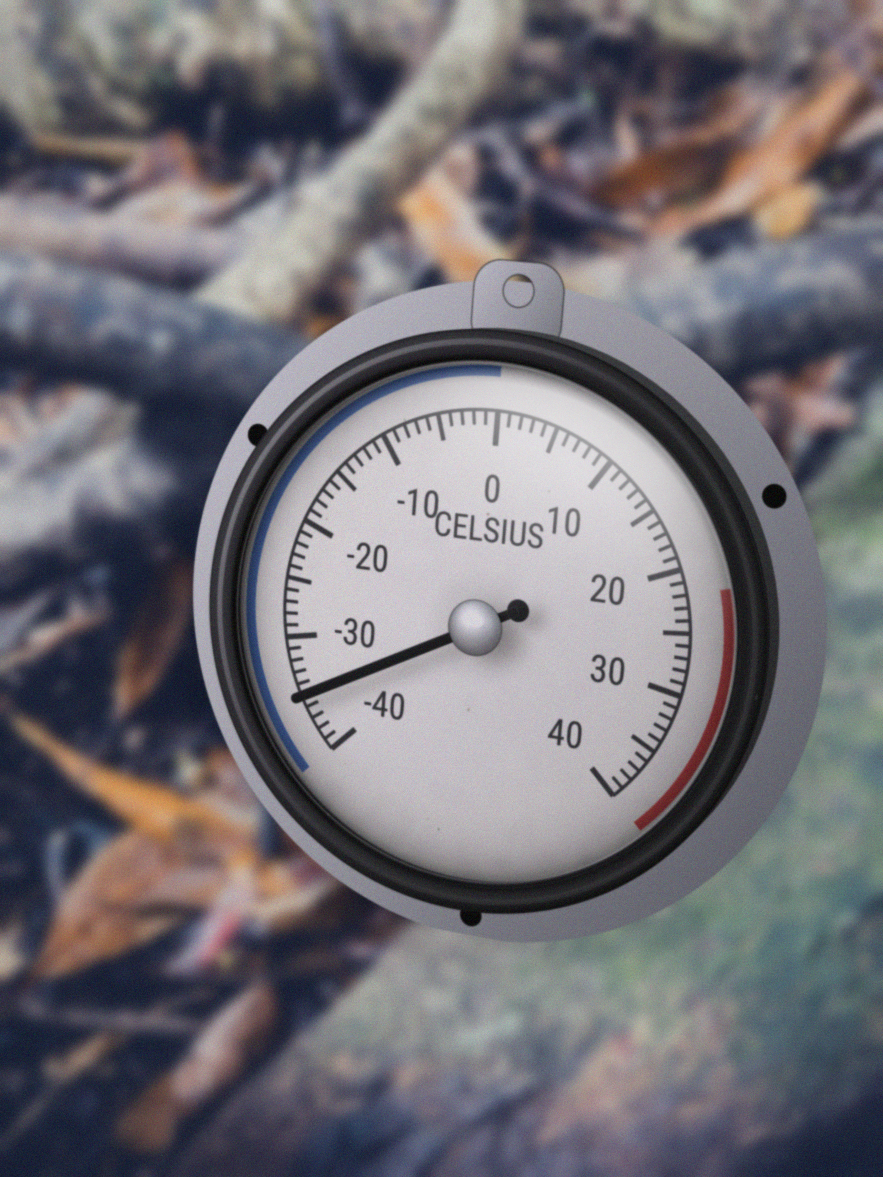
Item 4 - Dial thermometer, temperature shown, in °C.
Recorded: -35 °C
